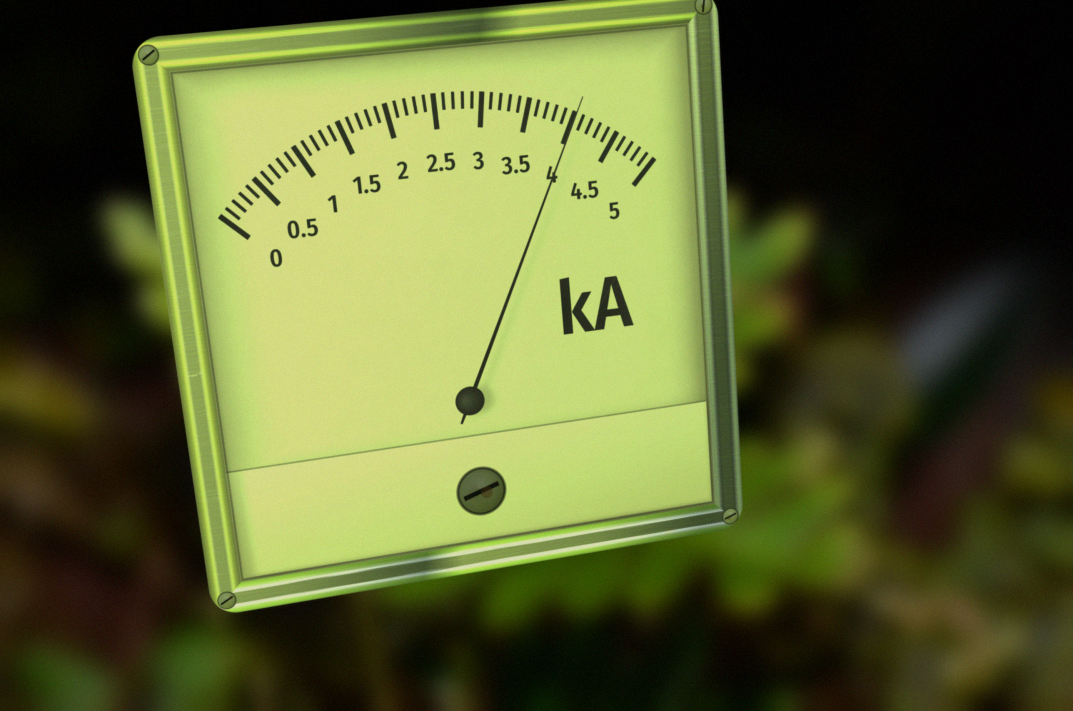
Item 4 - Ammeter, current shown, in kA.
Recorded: 4 kA
